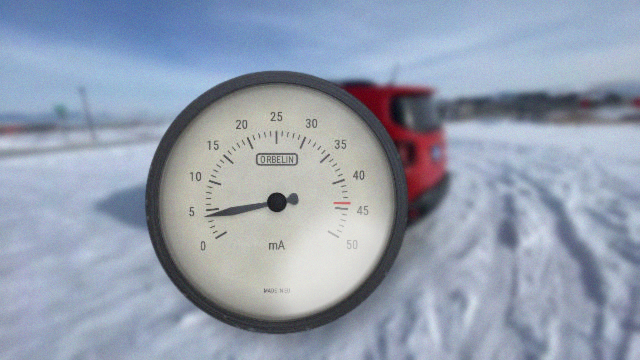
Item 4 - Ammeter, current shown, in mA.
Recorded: 4 mA
